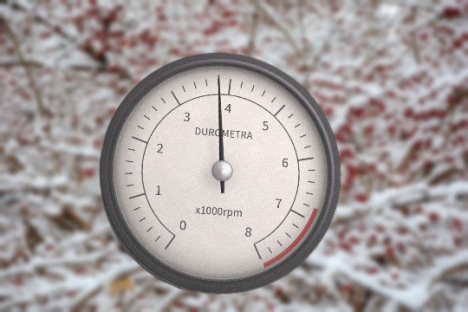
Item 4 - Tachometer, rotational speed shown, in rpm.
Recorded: 3800 rpm
